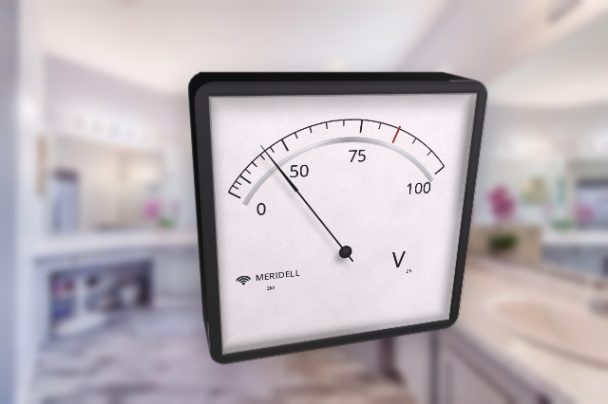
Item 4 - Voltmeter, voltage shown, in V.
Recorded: 42.5 V
